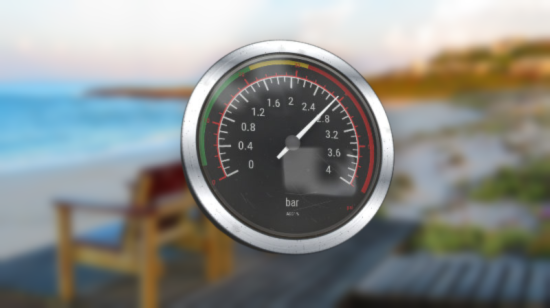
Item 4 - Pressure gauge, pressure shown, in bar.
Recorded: 2.7 bar
